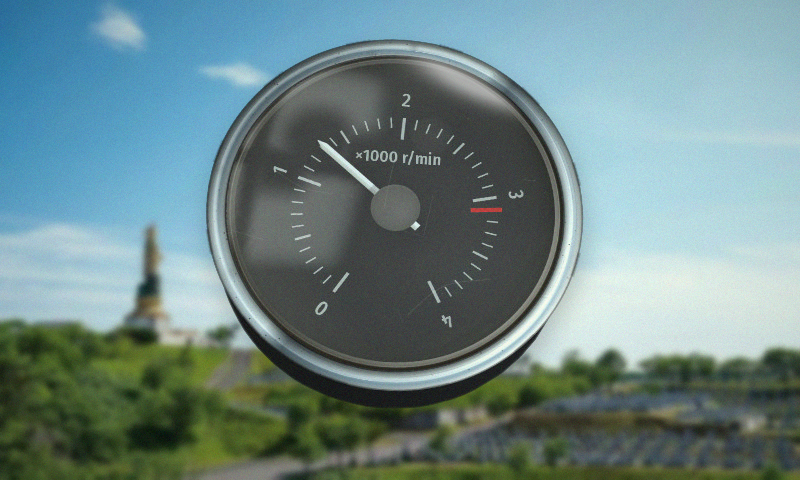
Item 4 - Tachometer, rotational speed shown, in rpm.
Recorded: 1300 rpm
